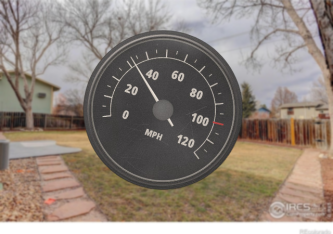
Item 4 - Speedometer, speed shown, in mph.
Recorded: 32.5 mph
